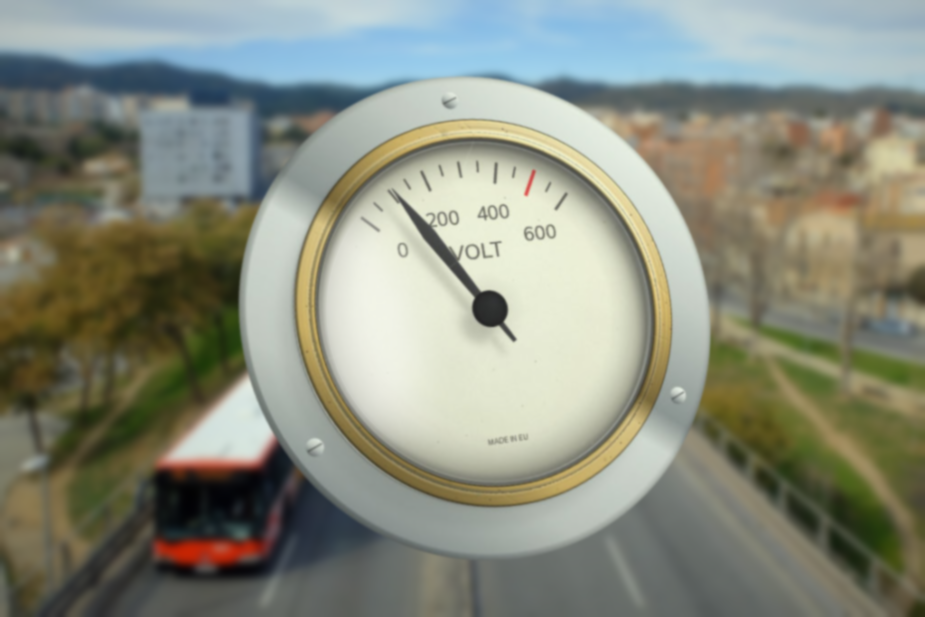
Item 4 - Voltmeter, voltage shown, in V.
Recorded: 100 V
